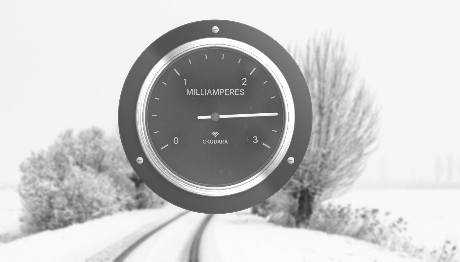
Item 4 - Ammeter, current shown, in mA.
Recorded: 2.6 mA
